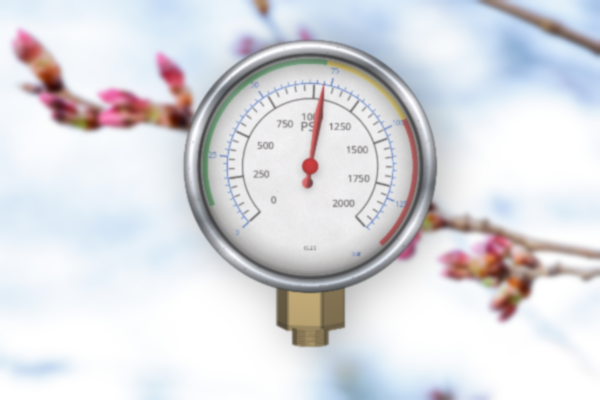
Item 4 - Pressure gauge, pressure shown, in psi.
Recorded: 1050 psi
